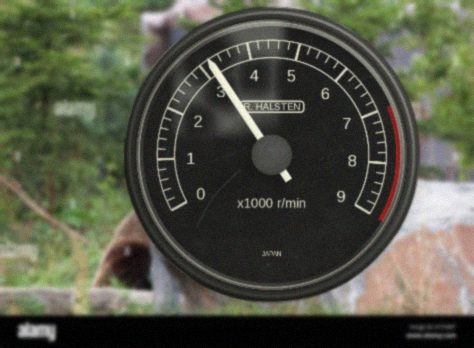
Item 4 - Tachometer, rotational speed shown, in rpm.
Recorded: 3200 rpm
